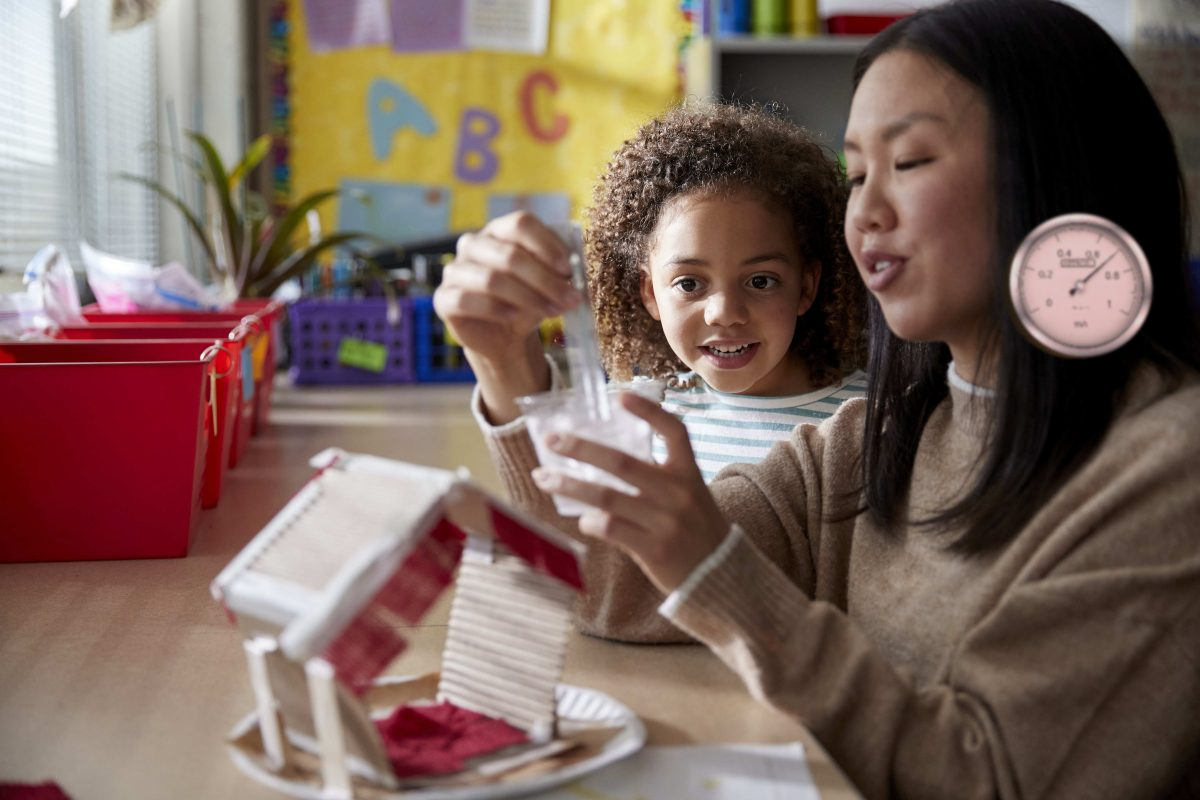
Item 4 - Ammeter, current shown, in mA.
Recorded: 0.7 mA
